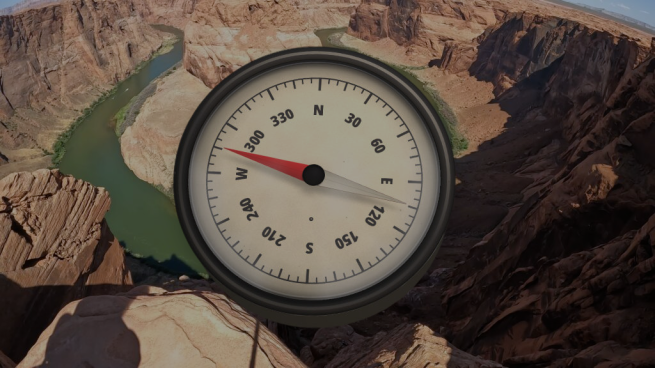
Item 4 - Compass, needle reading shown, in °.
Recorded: 285 °
